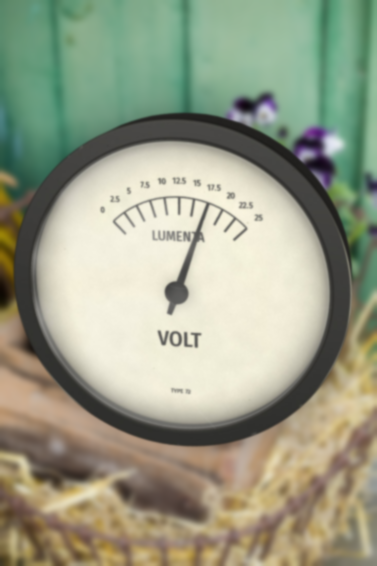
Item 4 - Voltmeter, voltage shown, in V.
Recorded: 17.5 V
